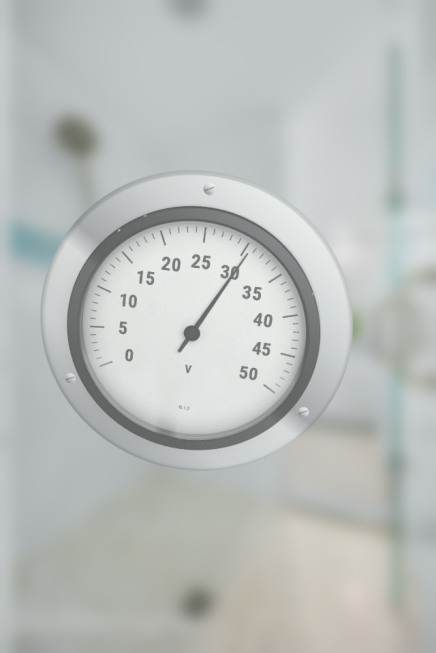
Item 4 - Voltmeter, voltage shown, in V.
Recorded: 30.5 V
